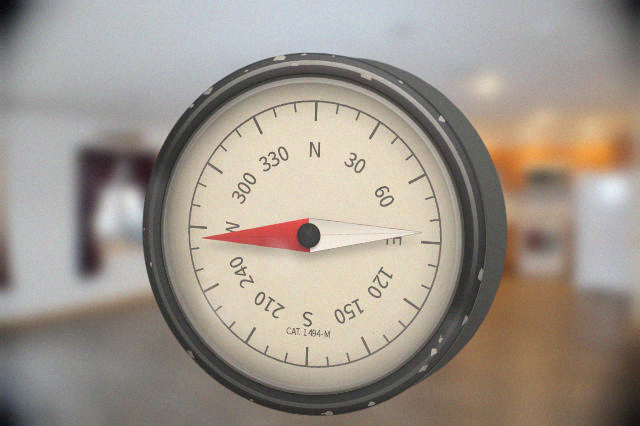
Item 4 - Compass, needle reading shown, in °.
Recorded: 265 °
